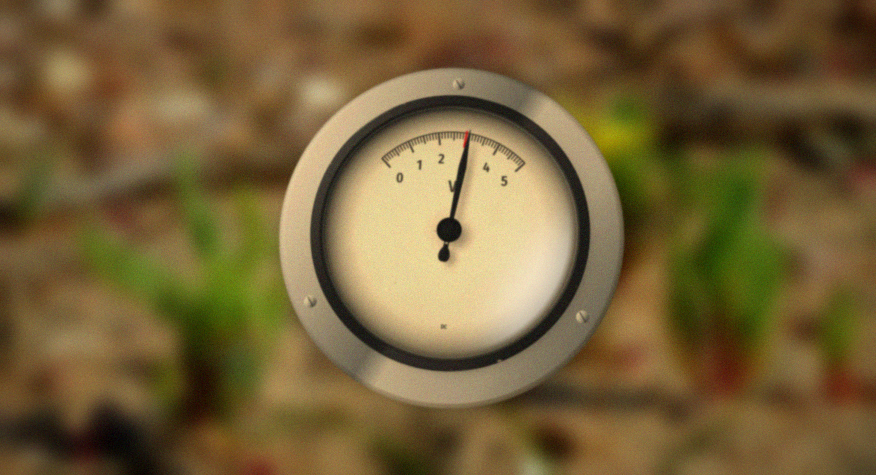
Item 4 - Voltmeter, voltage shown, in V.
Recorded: 3 V
